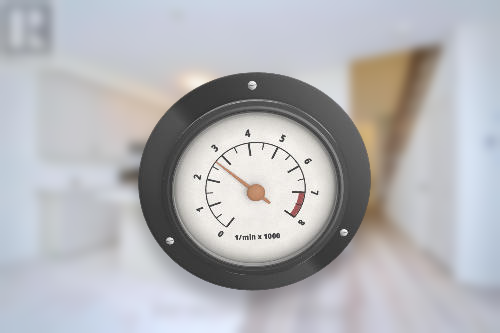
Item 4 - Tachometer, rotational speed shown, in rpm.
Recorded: 2750 rpm
